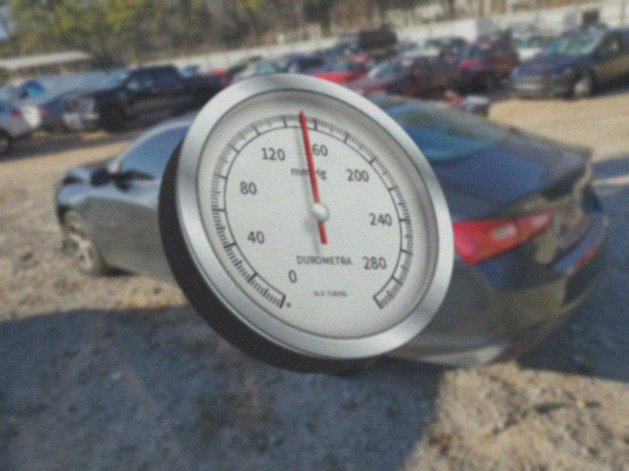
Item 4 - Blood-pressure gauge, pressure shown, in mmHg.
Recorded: 150 mmHg
